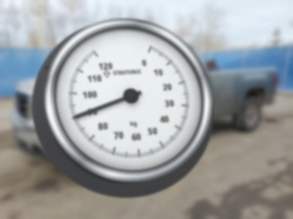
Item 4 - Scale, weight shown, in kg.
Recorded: 90 kg
